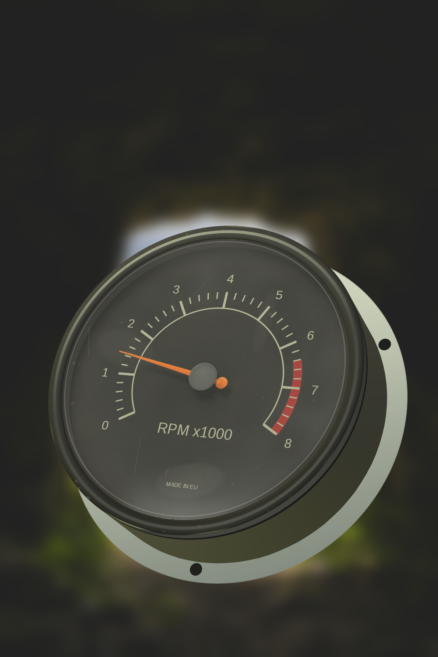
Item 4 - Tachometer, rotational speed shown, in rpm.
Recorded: 1400 rpm
